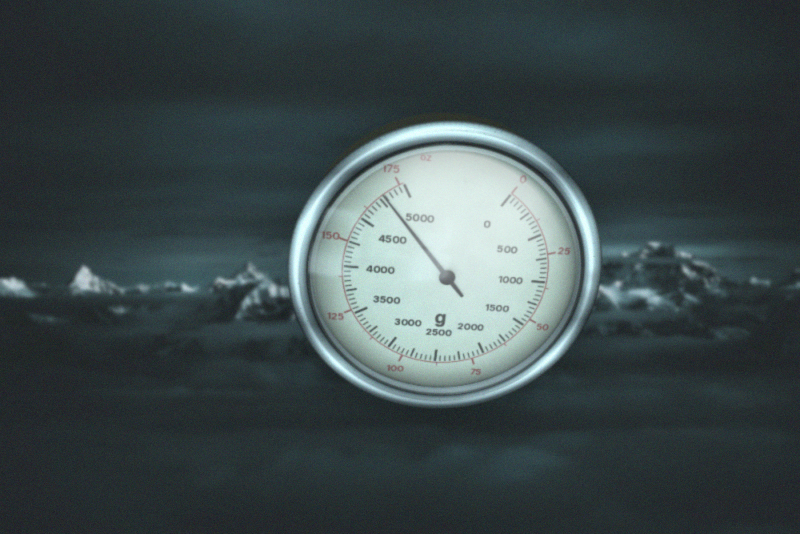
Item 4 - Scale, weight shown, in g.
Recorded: 4800 g
